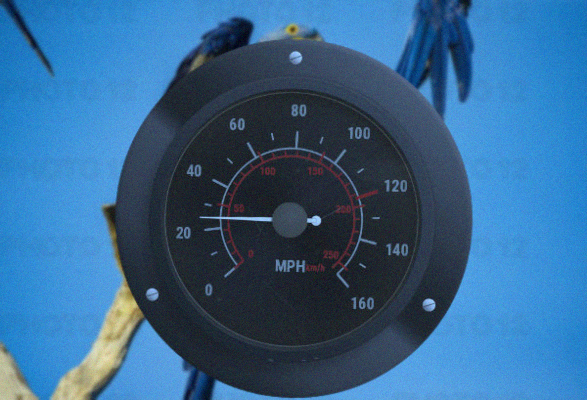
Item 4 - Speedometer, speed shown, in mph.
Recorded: 25 mph
